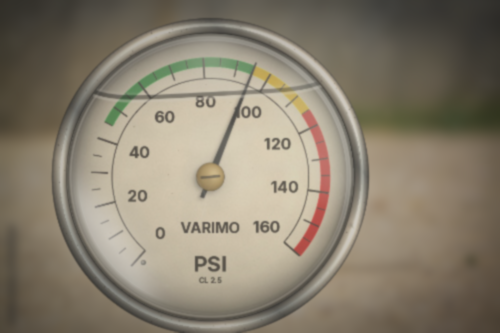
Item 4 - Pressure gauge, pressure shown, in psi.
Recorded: 95 psi
